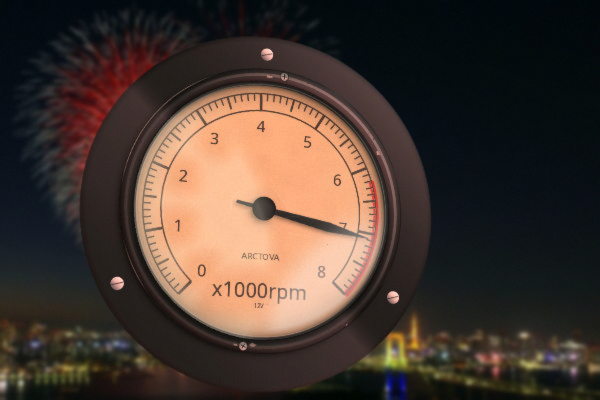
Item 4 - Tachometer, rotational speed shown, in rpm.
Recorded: 7100 rpm
